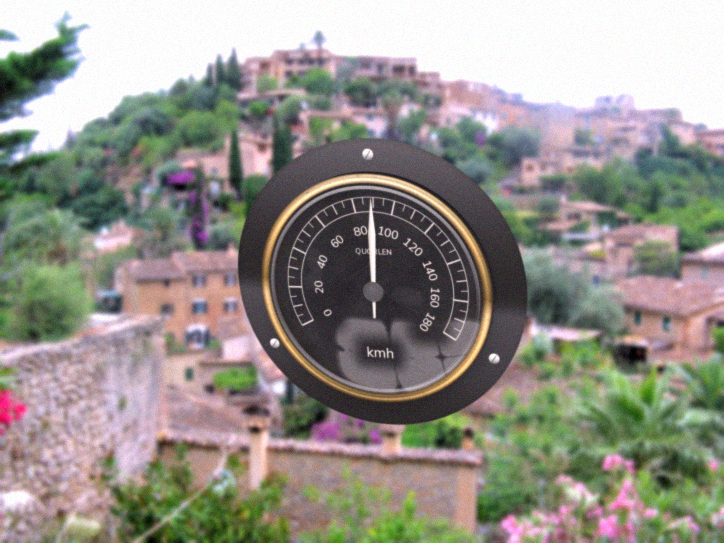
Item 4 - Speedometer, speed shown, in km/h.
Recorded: 90 km/h
